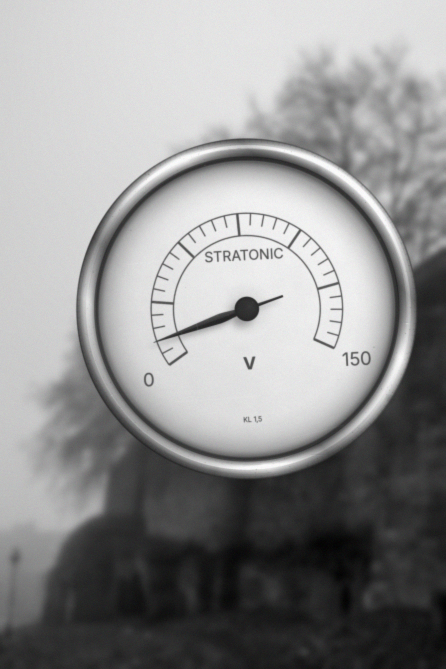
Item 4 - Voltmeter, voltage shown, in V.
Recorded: 10 V
